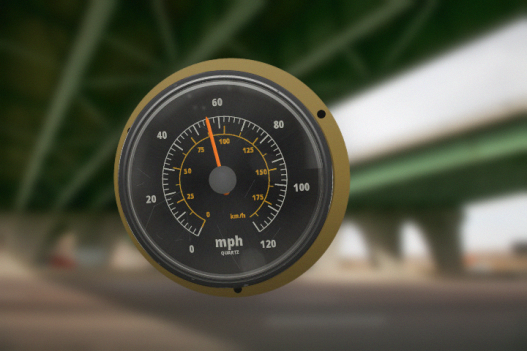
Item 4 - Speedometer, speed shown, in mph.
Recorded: 56 mph
